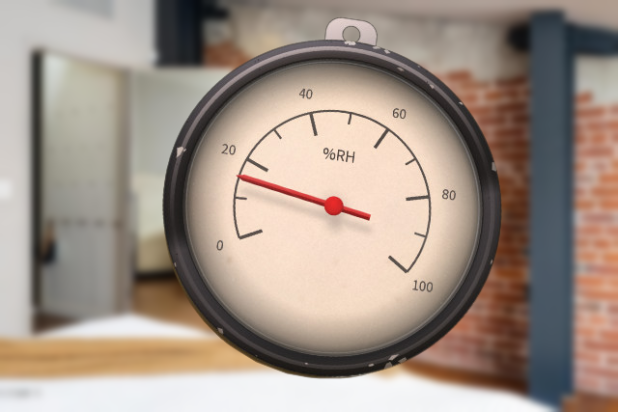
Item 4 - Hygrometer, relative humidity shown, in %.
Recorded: 15 %
